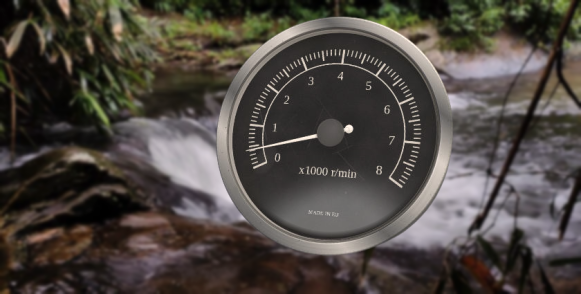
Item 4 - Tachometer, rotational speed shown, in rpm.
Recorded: 400 rpm
